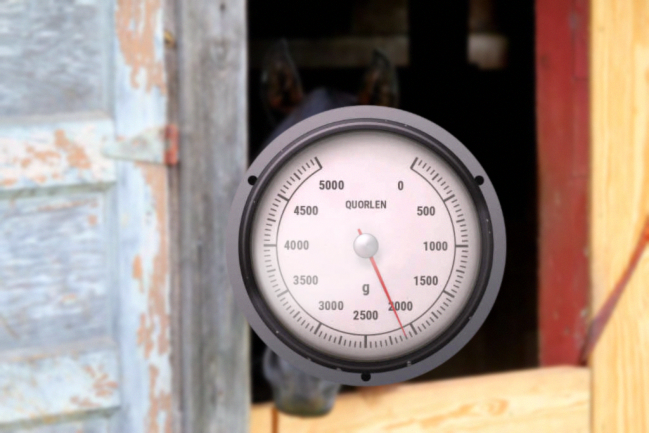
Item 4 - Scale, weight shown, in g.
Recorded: 2100 g
